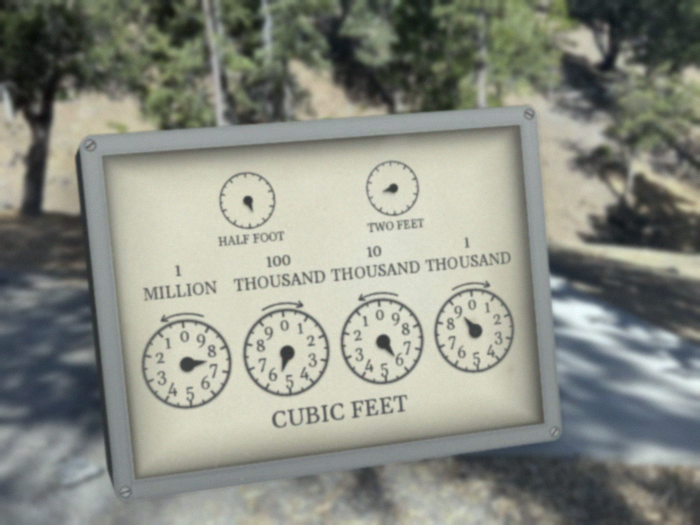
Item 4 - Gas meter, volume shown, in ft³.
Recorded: 755900 ft³
